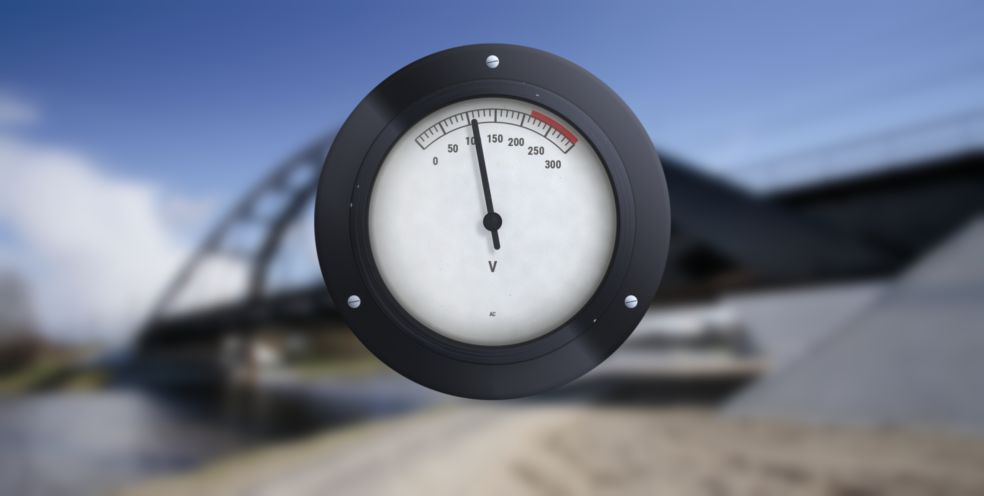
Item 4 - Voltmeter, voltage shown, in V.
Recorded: 110 V
